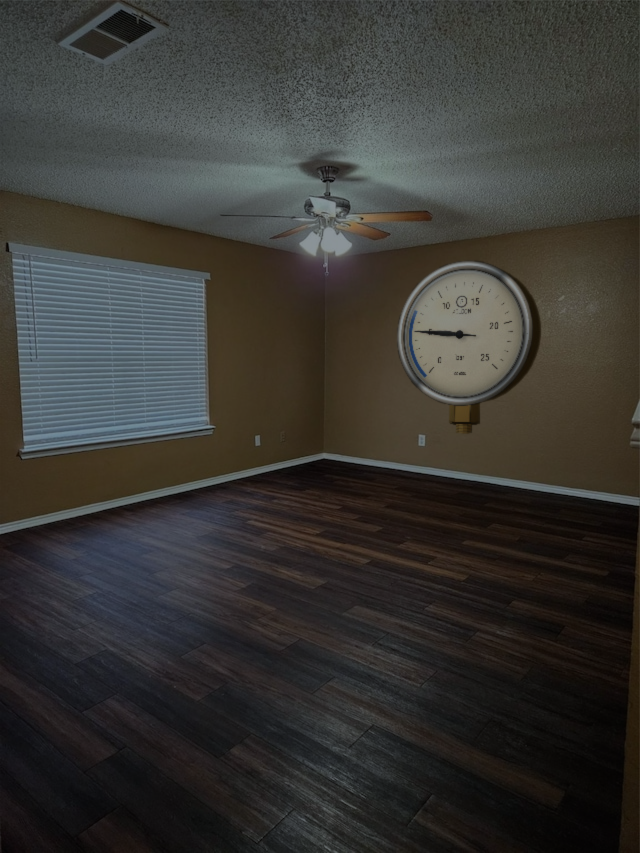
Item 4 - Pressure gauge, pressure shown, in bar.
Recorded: 5 bar
